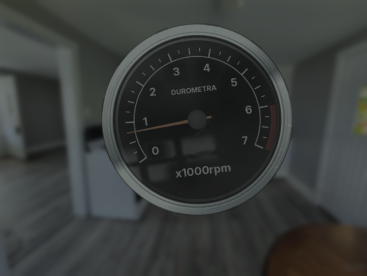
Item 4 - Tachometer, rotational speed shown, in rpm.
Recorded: 750 rpm
